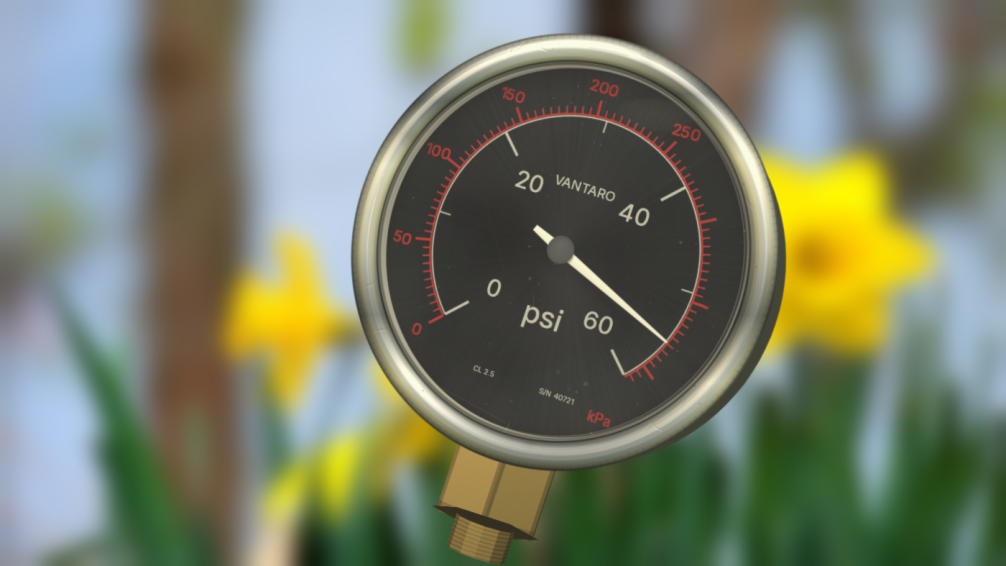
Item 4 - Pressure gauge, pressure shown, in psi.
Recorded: 55 psi
